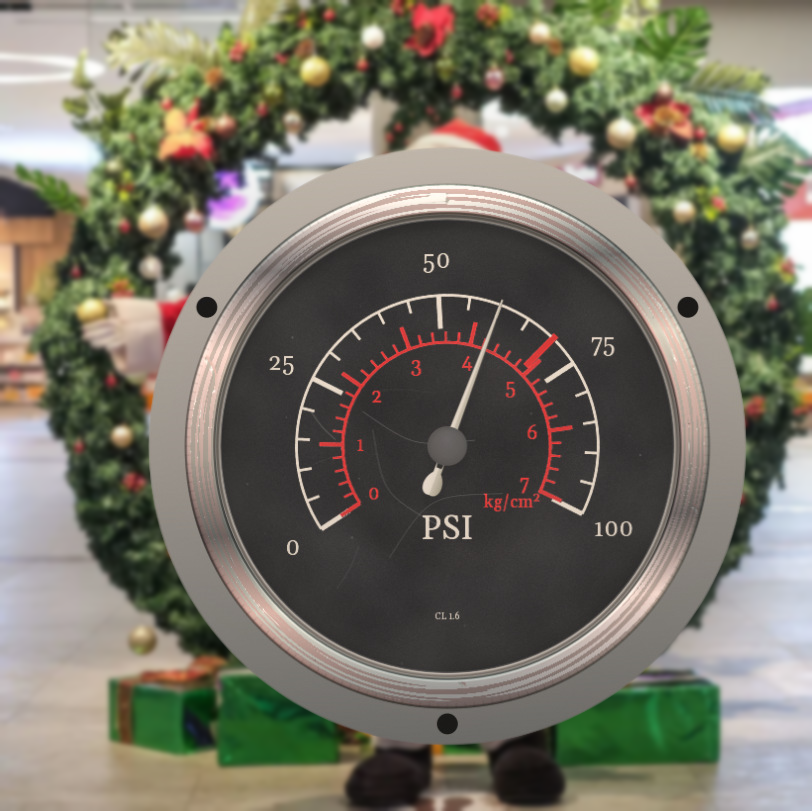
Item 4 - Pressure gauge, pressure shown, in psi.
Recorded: 60 psi
